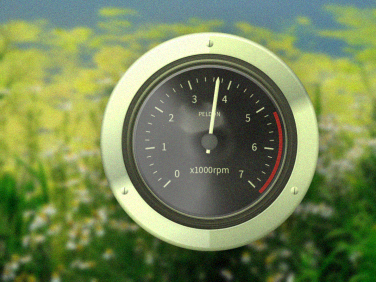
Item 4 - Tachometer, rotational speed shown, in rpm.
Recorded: 3700 rpm
